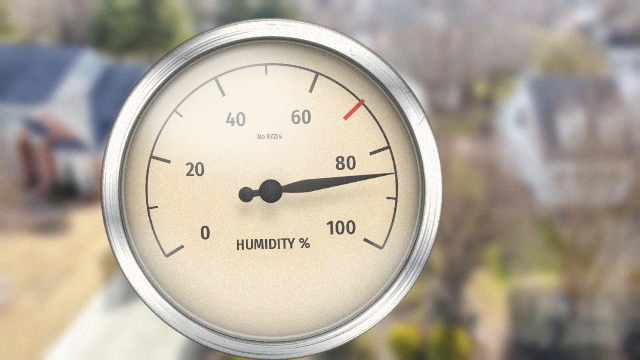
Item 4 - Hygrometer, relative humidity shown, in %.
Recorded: 85 %
